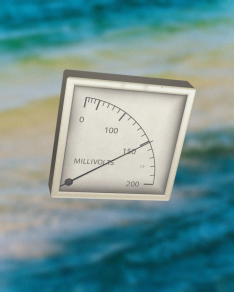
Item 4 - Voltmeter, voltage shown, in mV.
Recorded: 150 mV
